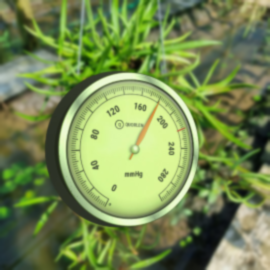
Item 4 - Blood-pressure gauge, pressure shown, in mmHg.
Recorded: 180 mmHg
